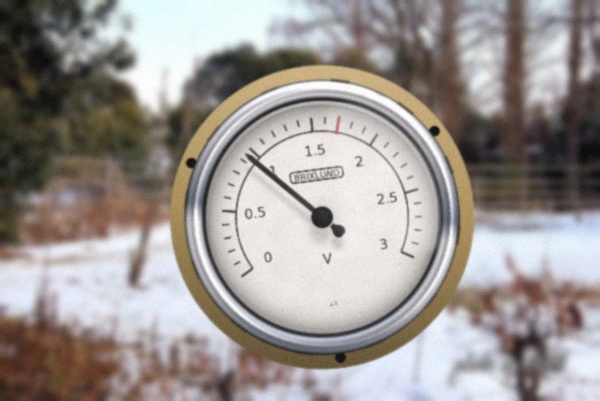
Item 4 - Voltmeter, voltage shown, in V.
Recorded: 0.95 V
